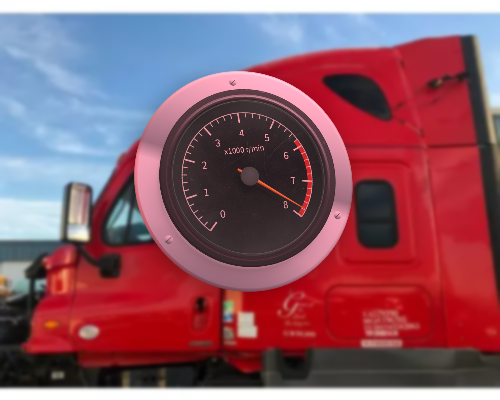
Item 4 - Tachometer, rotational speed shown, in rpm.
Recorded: 7800 rpm
